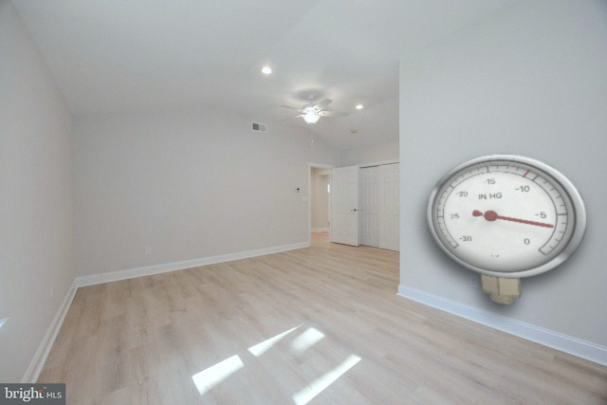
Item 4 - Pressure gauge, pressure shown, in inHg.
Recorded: -3.5 inHg
